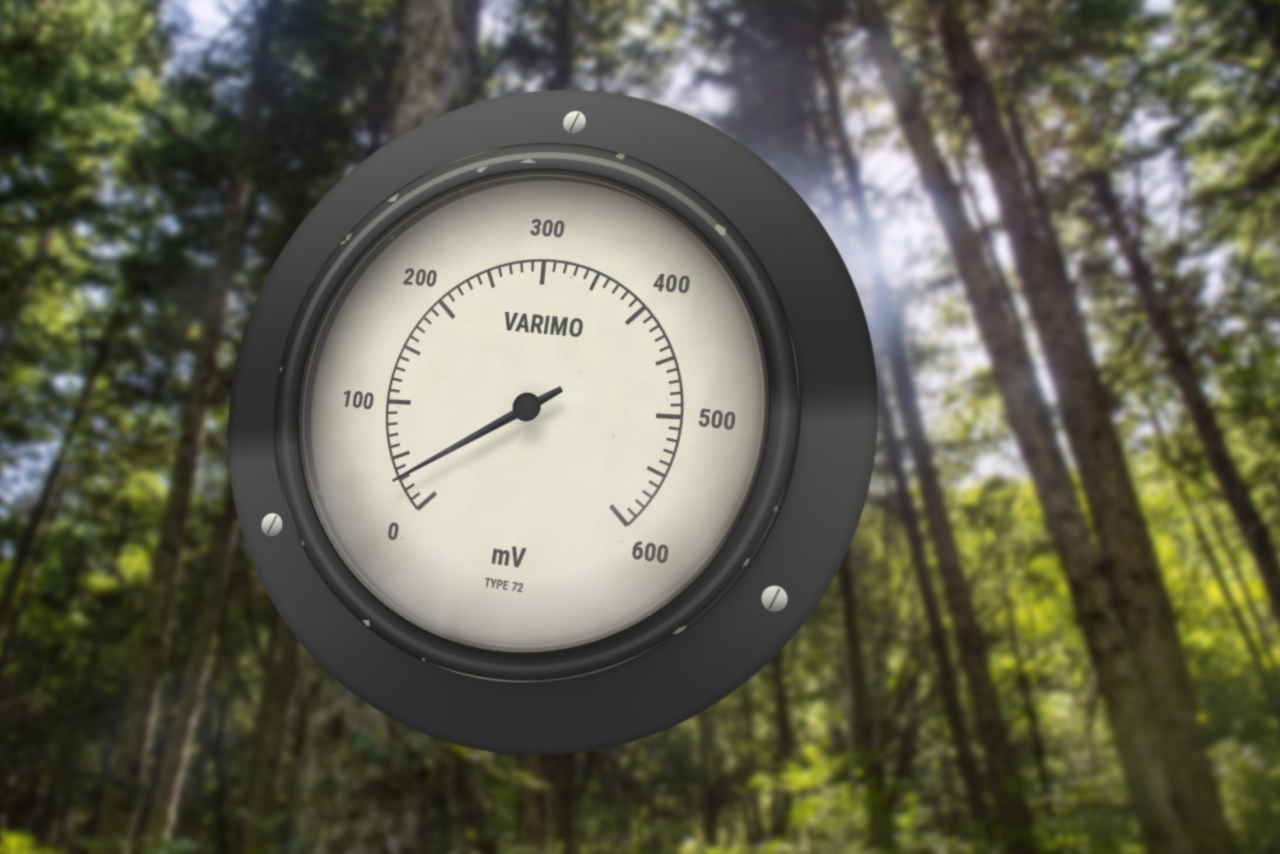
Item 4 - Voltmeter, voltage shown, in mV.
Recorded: 30 mV
